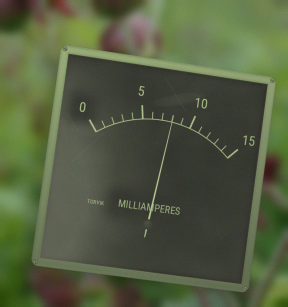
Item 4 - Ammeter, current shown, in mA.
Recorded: 8 mA
